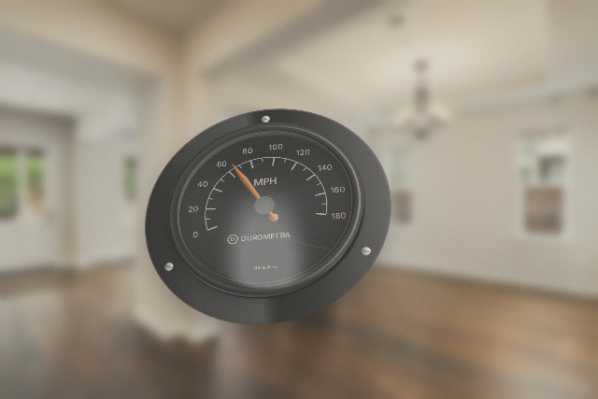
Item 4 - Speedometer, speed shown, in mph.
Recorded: 65 mph
